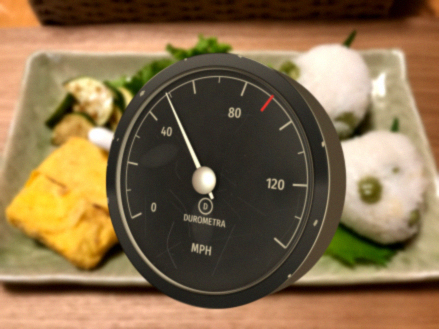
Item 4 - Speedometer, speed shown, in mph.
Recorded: 50 mph
